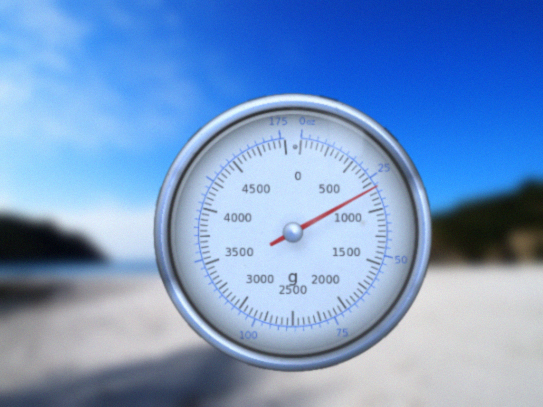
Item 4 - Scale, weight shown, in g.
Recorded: 800 g
